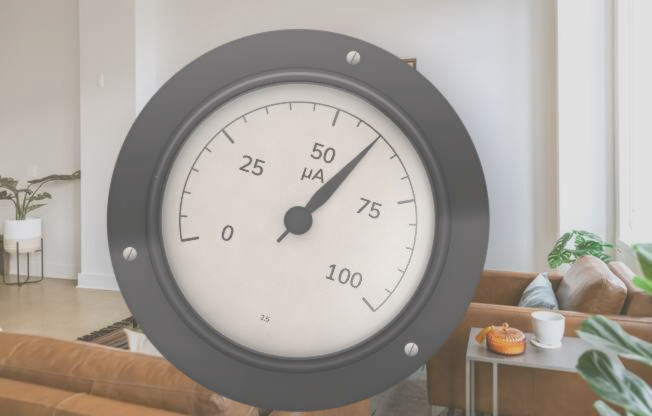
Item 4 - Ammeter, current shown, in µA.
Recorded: 60 µA
